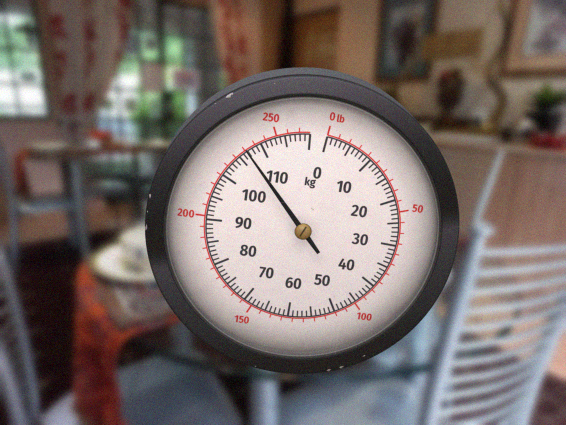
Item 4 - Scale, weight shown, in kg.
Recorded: 107 kg
